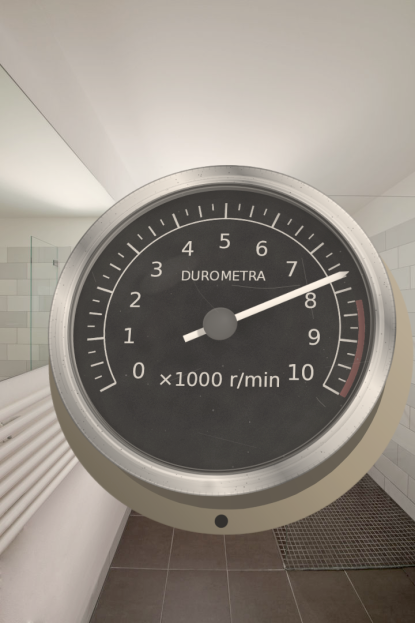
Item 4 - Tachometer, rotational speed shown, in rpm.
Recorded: 7750 rpm
